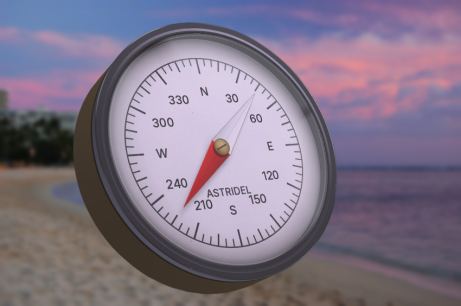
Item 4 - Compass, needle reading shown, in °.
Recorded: 225 °
